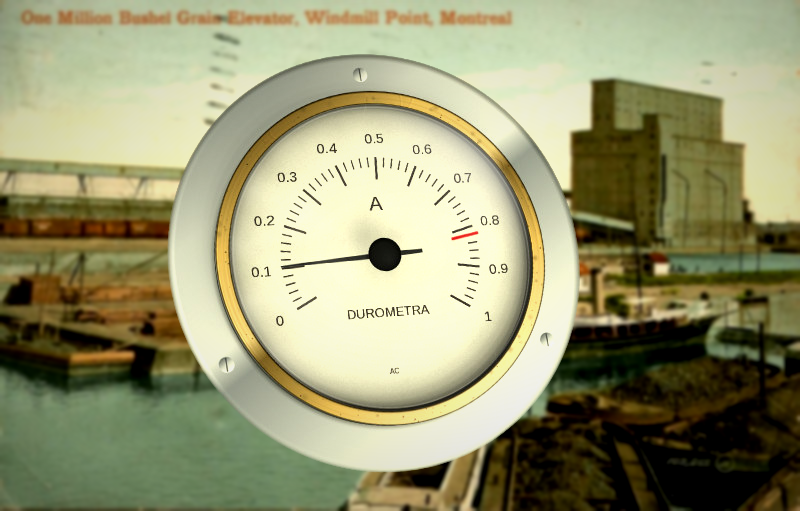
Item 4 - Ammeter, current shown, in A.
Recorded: 0.1 A
